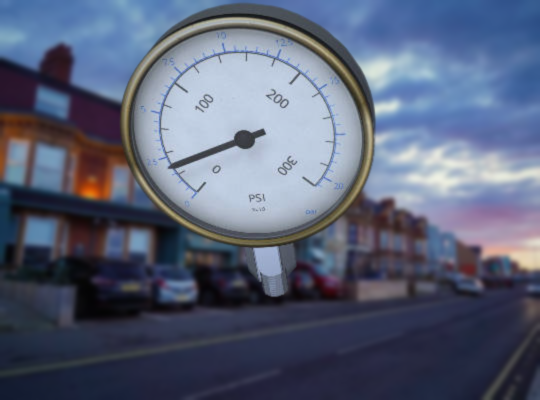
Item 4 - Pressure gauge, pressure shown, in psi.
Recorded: 30 psi
